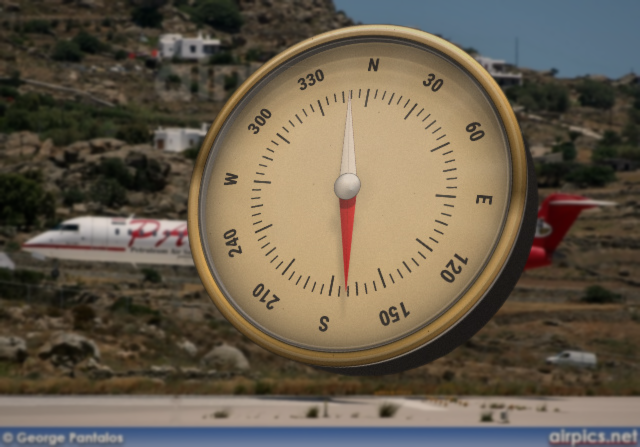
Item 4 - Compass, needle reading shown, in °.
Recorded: 170 °
